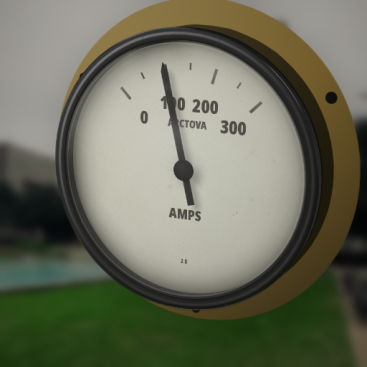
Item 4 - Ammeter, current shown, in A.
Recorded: 100 A
